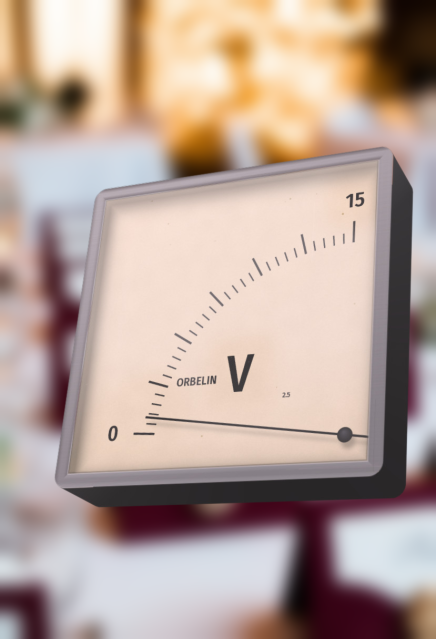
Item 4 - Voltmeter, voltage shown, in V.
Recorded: 0.75 V
